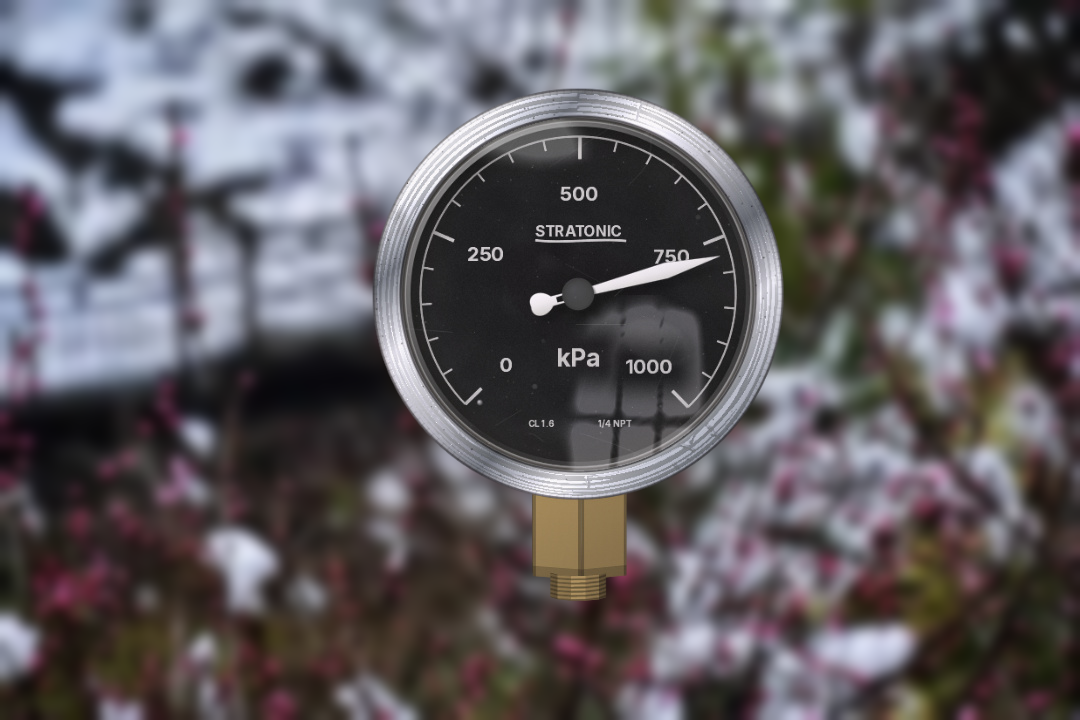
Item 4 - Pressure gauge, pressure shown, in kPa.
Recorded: 775 kPa
